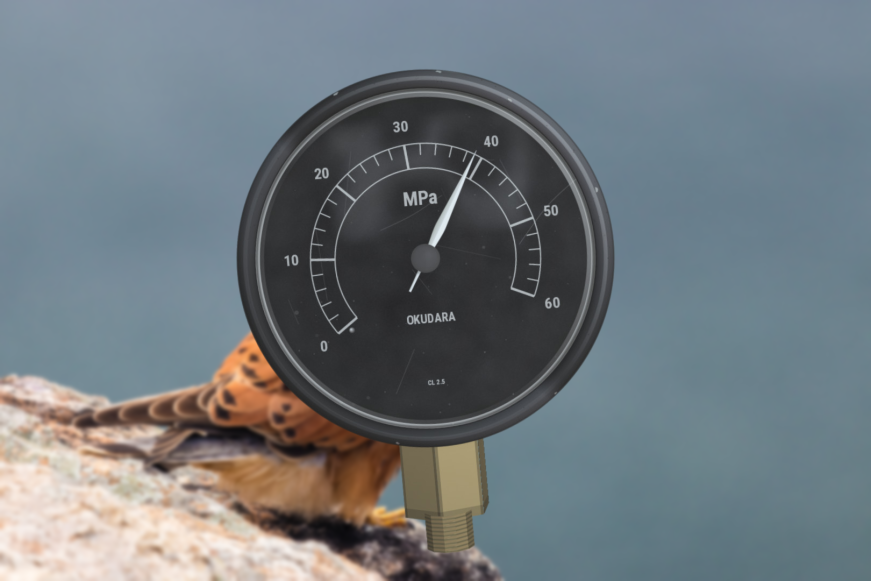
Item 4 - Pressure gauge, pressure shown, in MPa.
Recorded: 39 MPa
